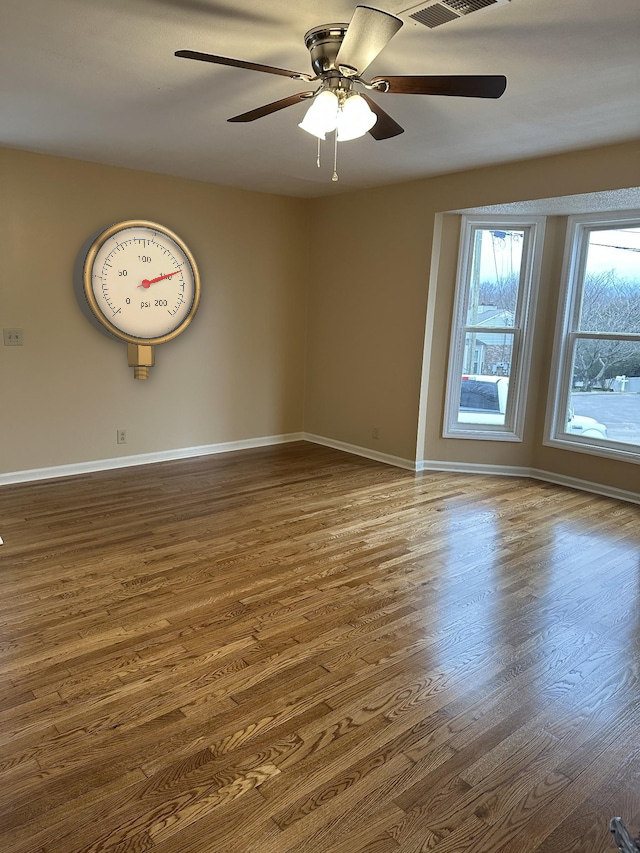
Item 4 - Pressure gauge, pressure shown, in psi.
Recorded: 150 psi
